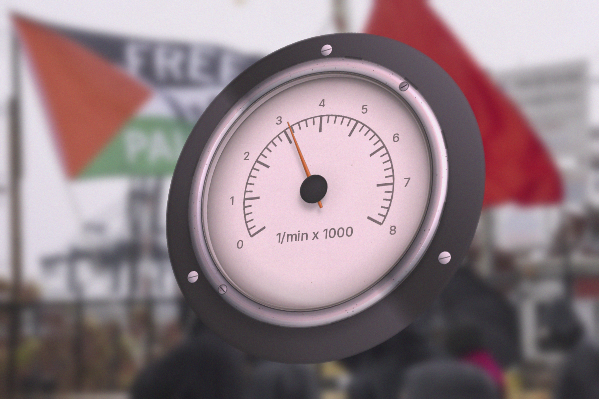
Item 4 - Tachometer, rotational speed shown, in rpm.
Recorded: 3200 rpm
